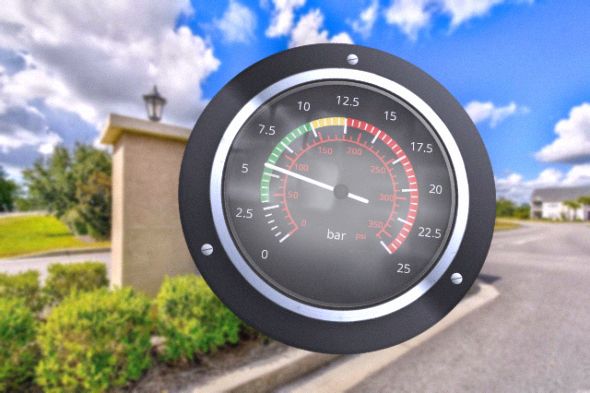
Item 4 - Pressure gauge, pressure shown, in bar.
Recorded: 5.5 bar
